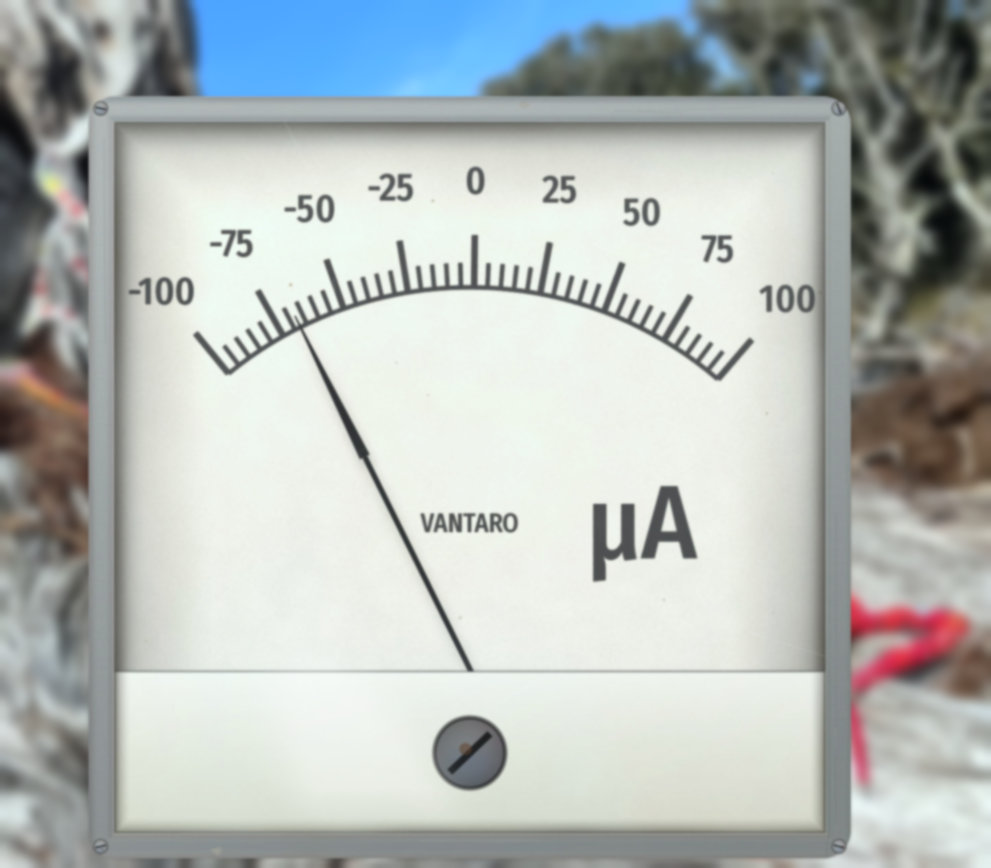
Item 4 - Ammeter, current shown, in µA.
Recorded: -67.5 µA
